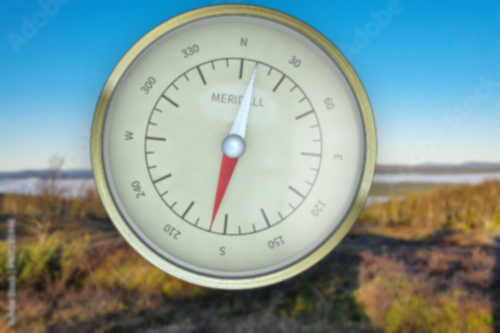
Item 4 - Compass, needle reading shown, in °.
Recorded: 190 °
